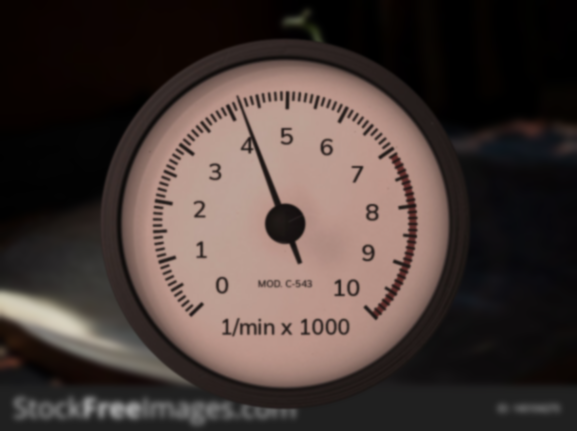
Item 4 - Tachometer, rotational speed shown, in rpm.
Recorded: 4200 rpm
